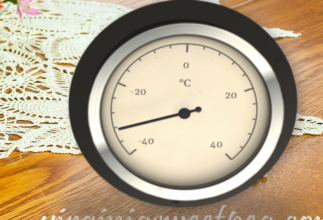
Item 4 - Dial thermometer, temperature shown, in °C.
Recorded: -32 °C
